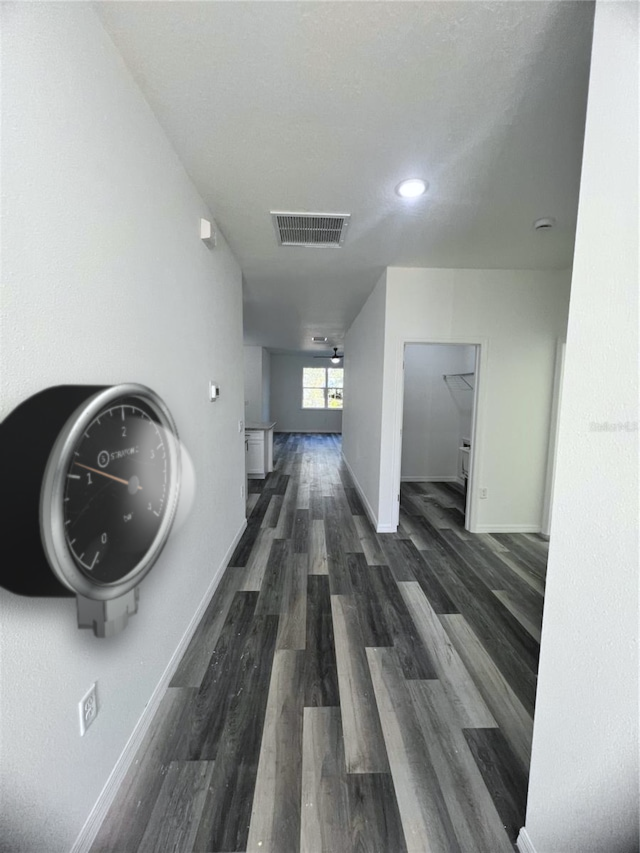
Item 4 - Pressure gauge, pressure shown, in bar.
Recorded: 1.1 bar
